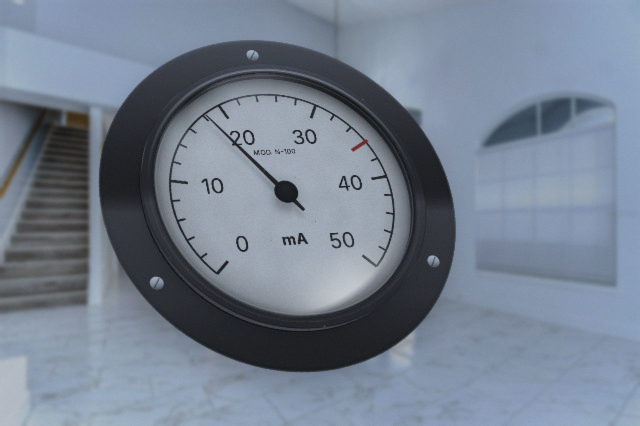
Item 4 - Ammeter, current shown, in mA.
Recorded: 18 mA
